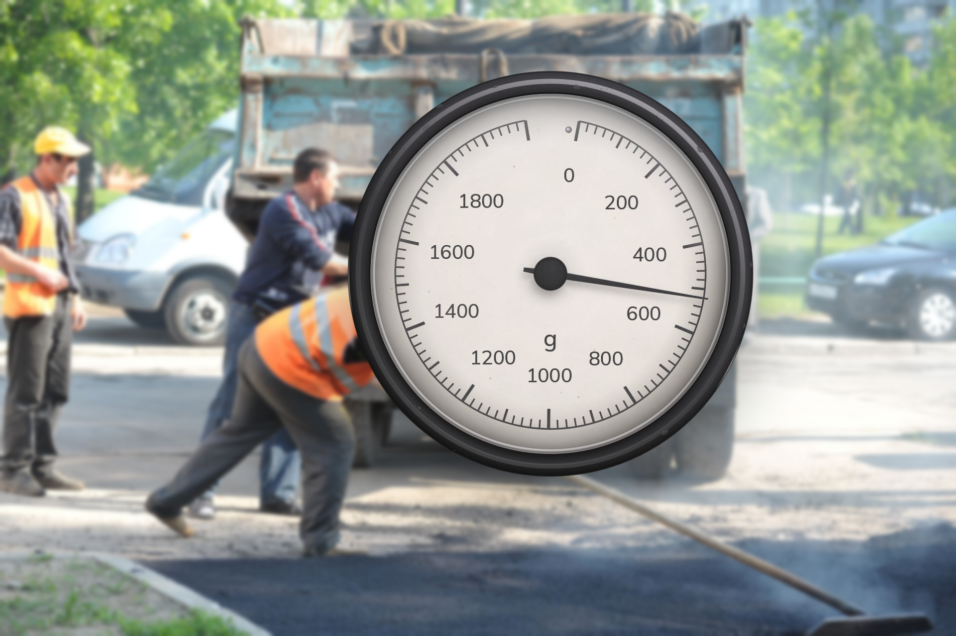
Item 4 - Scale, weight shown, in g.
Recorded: 520 g
